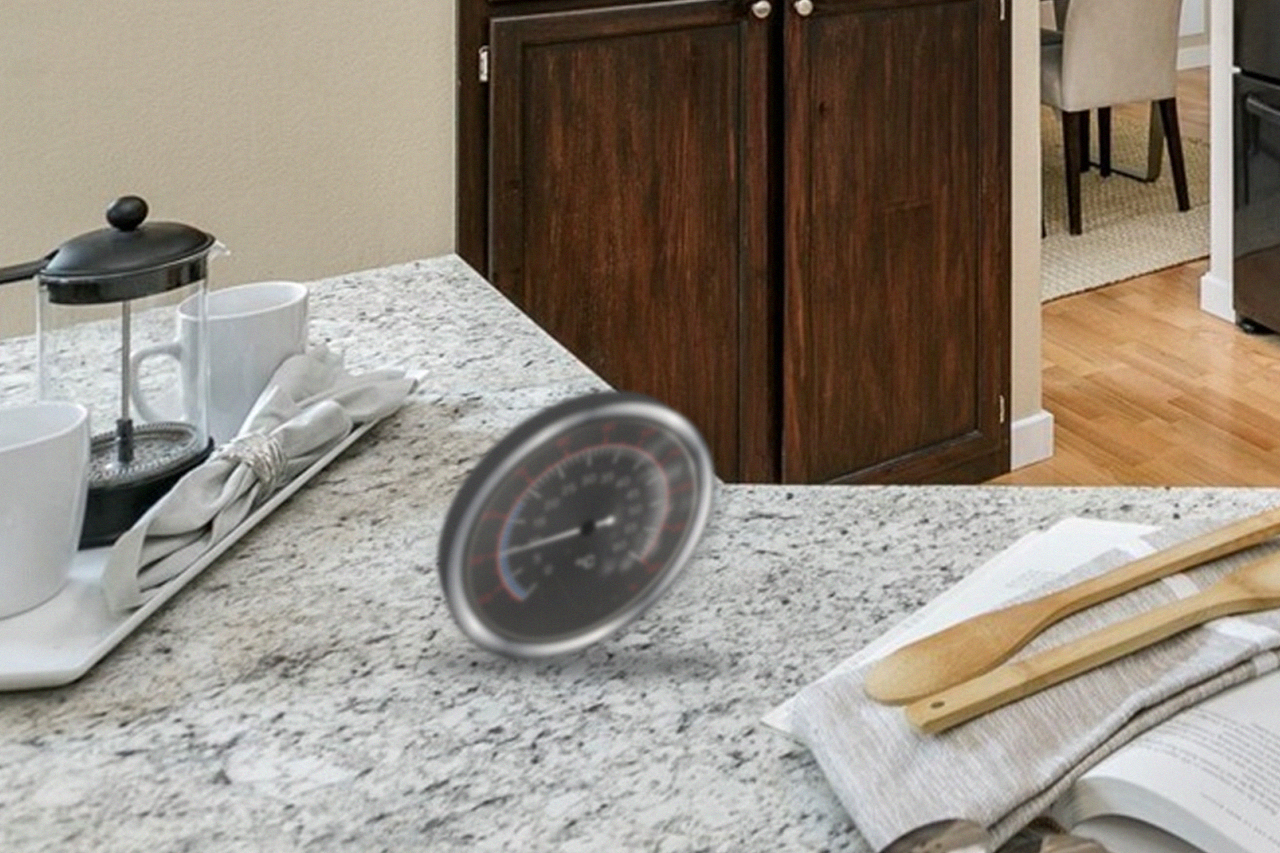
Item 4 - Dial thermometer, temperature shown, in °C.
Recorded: 10 °C
